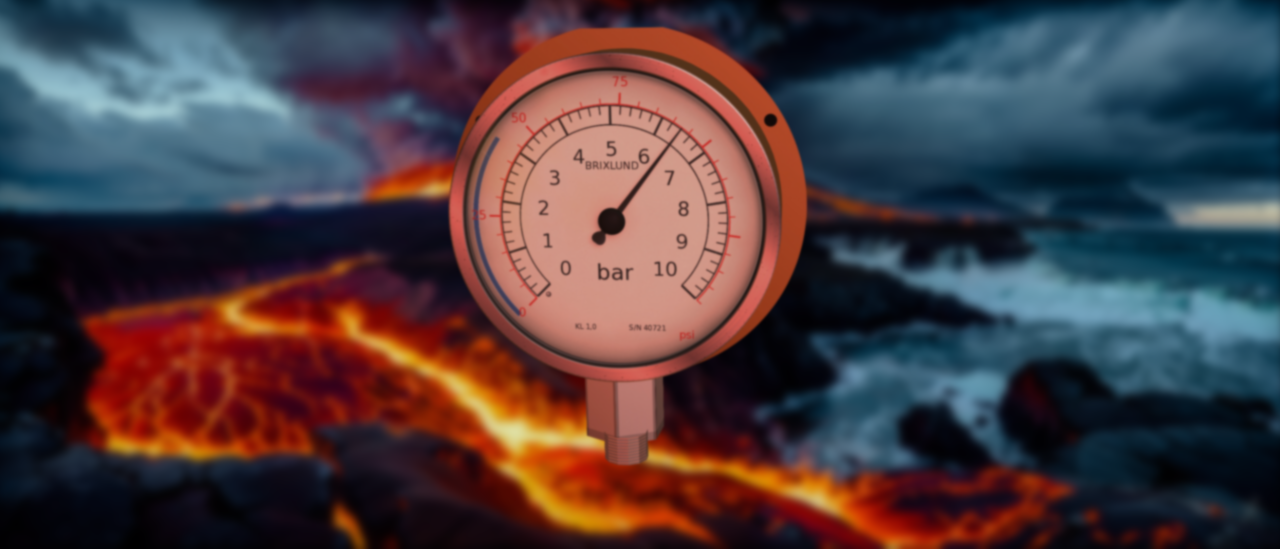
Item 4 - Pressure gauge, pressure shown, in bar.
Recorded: 6.4 bar
